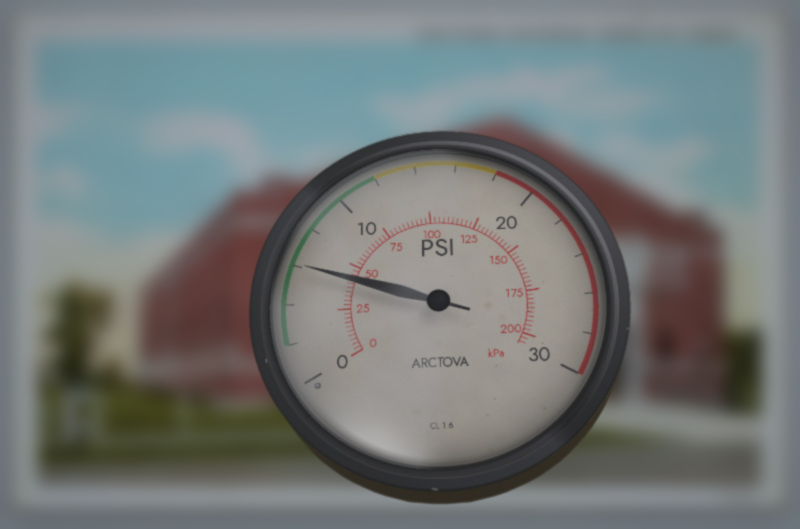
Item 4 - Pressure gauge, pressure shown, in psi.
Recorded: 6 psi
